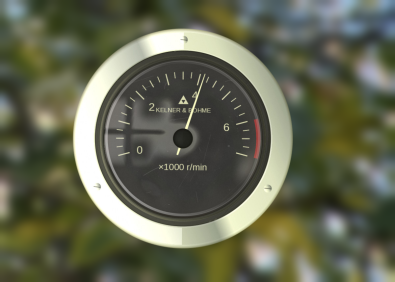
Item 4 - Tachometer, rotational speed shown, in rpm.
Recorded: 4125 rpm
